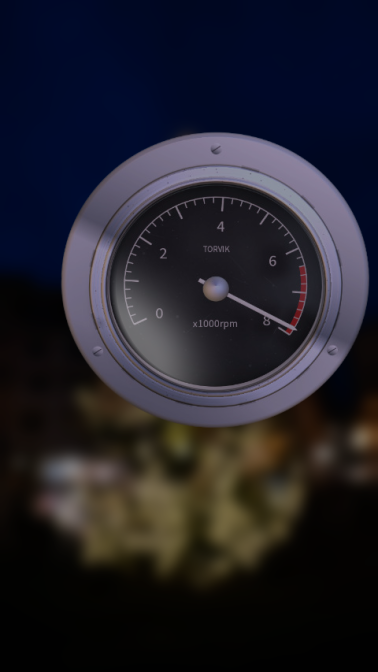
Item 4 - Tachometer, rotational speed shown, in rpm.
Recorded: 7800 rpm
